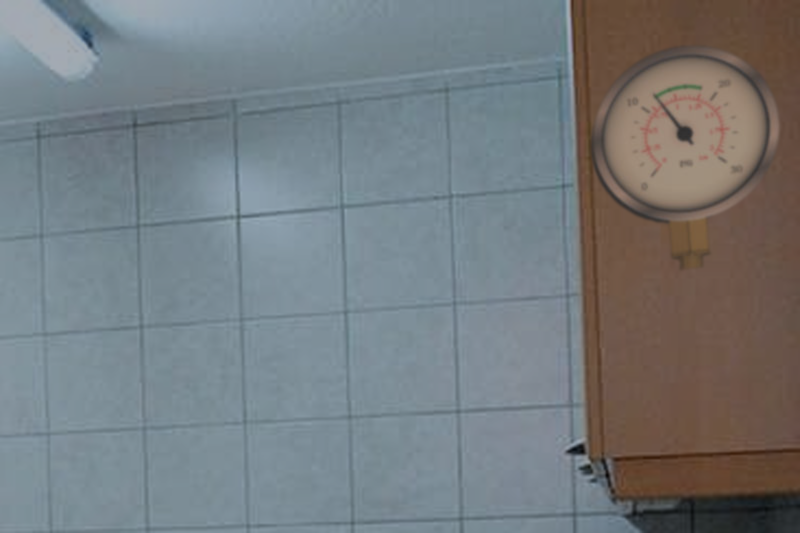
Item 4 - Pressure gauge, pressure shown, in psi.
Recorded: 12 psi
